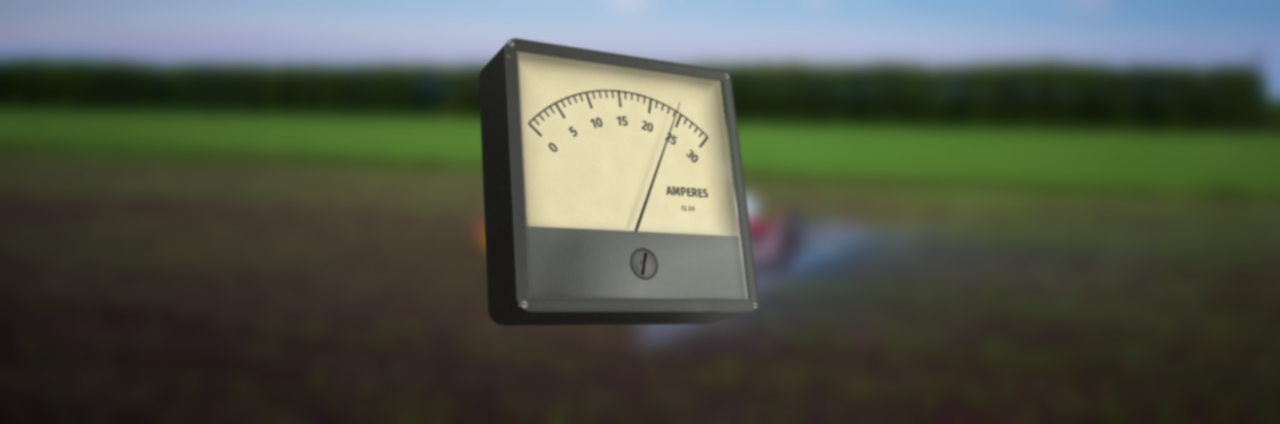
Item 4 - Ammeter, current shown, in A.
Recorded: 24 A
